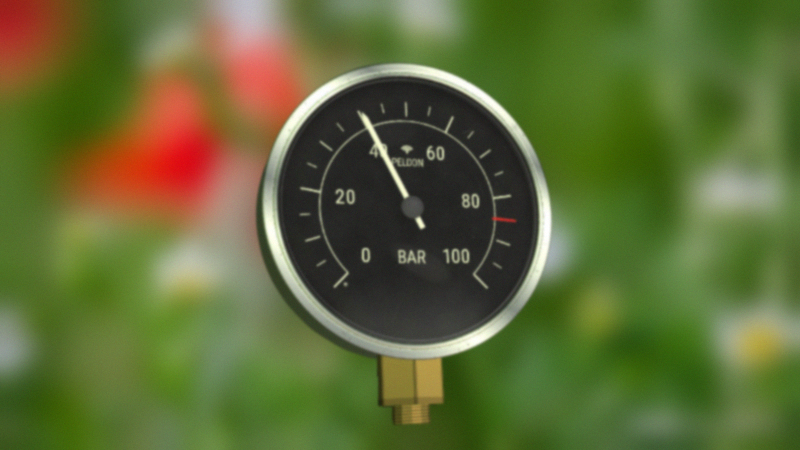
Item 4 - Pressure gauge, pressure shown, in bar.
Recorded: 40 bar
